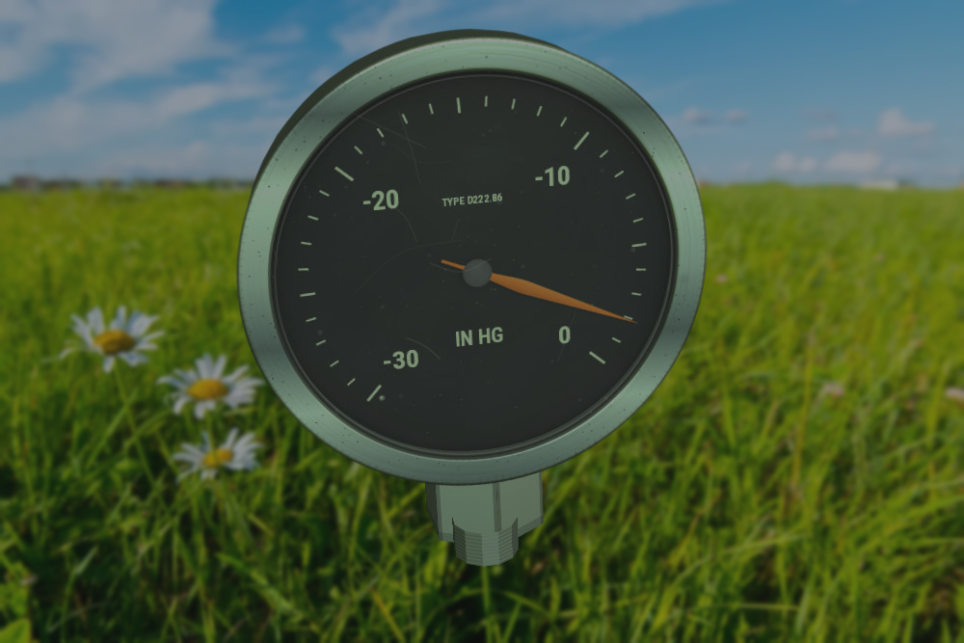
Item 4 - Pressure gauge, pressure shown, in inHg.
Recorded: -2 inHg
